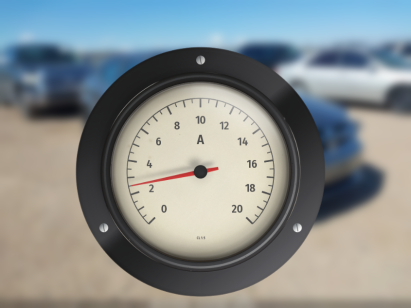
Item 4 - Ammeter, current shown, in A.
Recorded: 2.5 A
